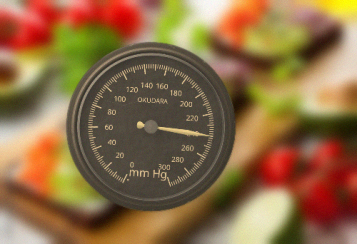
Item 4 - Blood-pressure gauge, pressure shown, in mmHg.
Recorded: 240 mmHg
